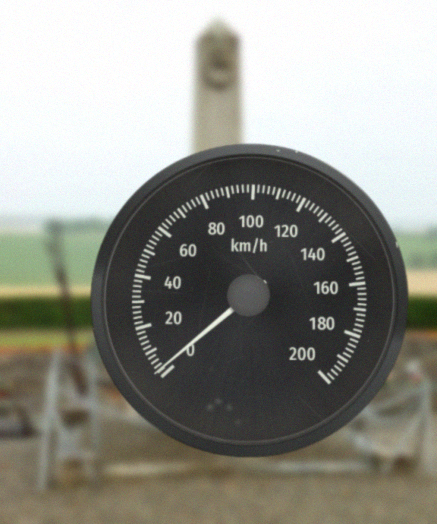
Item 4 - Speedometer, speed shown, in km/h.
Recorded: 2 km/h
